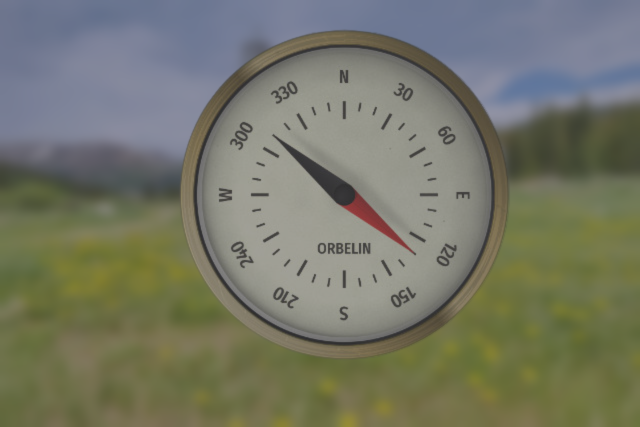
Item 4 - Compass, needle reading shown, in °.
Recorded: 130 °
